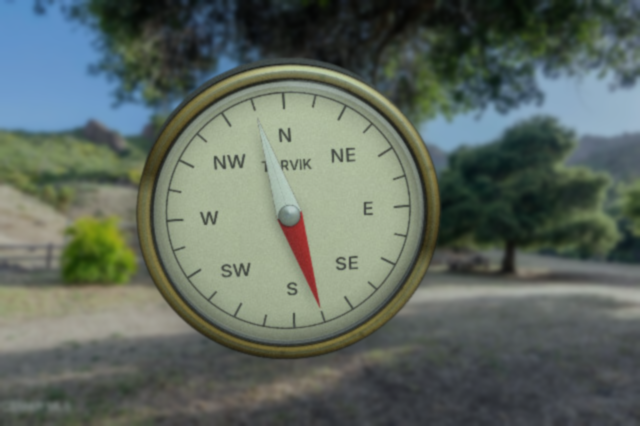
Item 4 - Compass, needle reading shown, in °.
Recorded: 165 °
